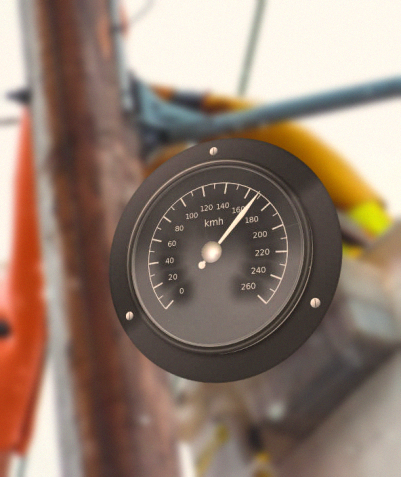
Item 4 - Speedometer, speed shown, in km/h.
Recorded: 170 km/h
